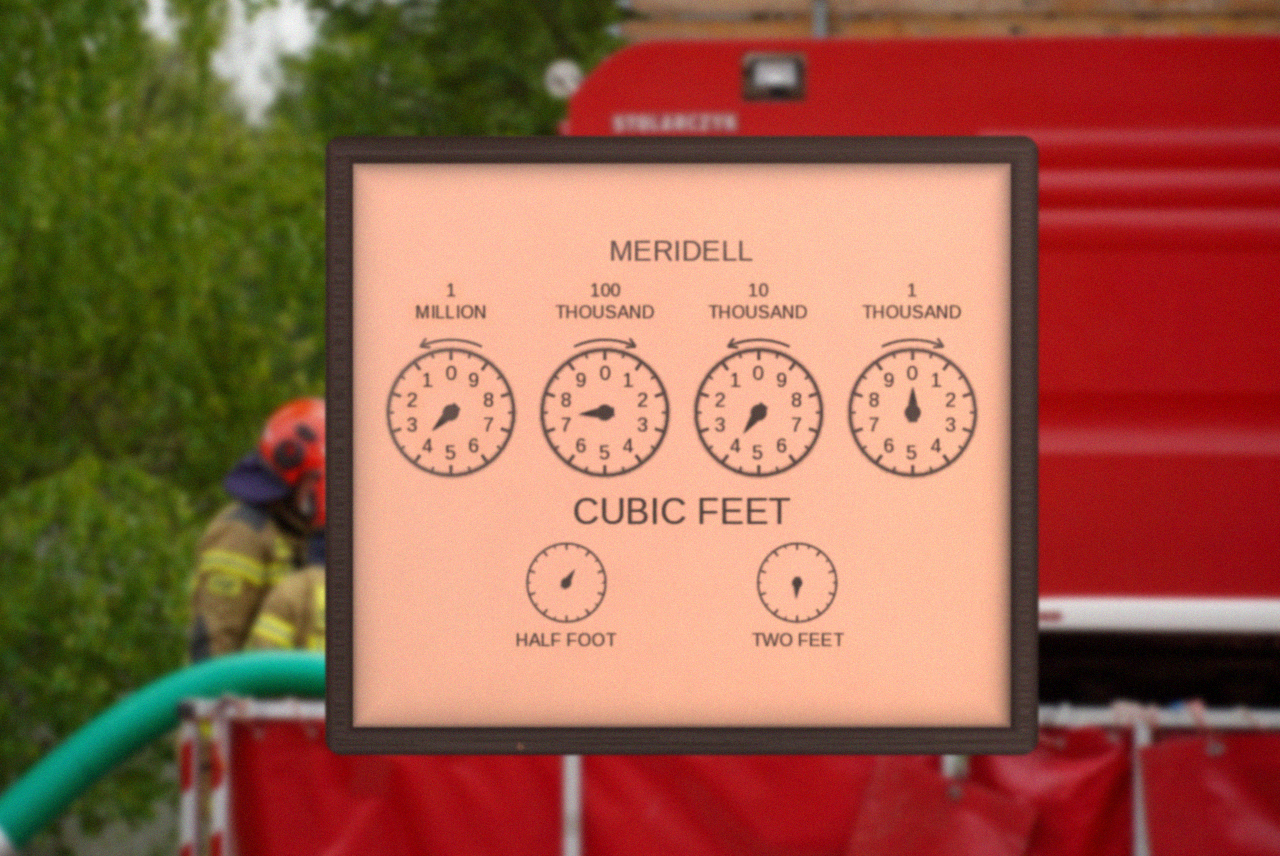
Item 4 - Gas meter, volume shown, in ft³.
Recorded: 374000 ft³
